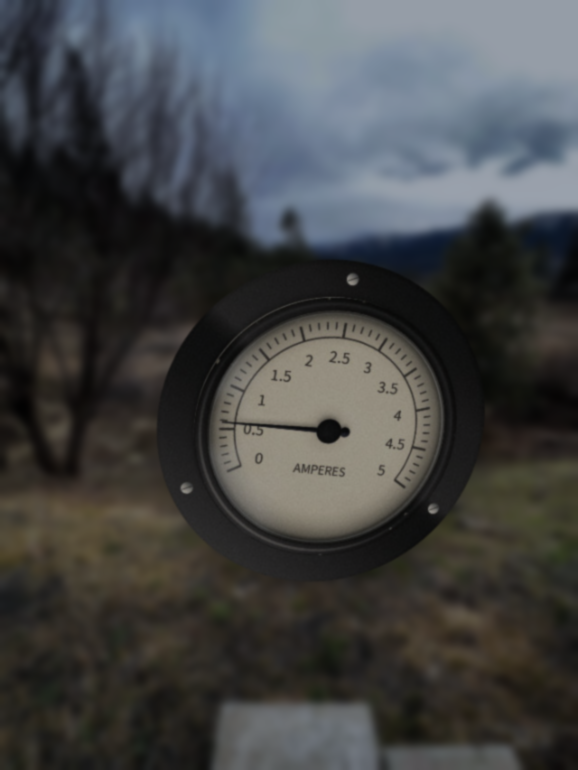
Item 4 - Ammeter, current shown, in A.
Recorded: 0.6 A
